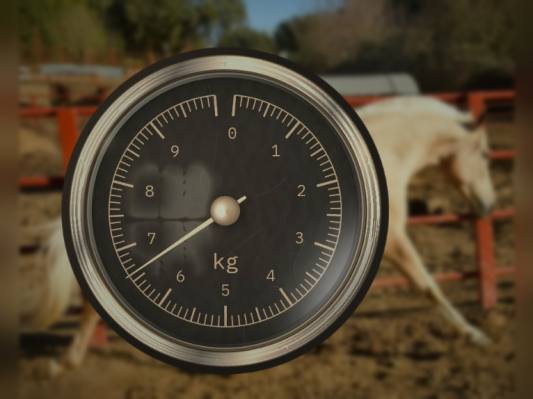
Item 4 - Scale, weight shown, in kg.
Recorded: 6.6 kg
